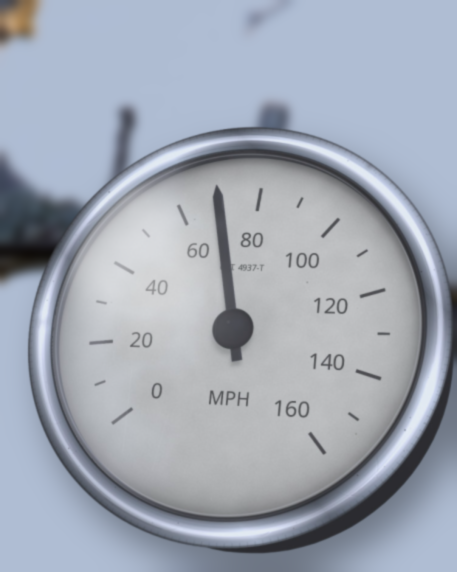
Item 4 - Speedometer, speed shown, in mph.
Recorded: 70 mph
